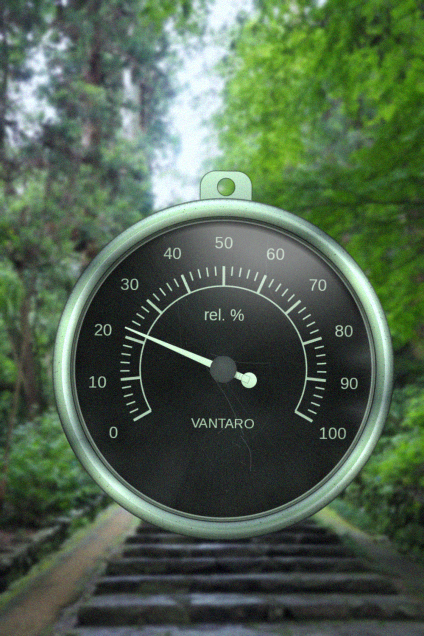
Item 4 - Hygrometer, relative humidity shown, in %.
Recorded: 22 %
